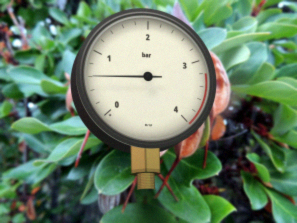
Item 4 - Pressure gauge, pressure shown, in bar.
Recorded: 0.6 bar
